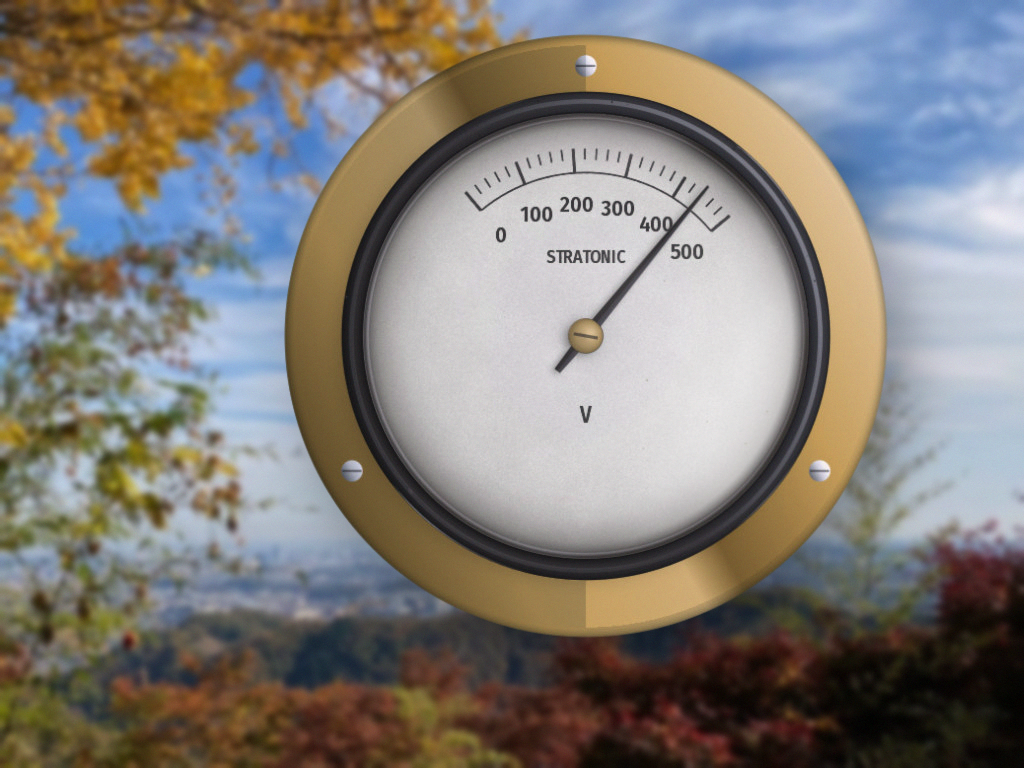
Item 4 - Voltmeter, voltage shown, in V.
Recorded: 440 V
